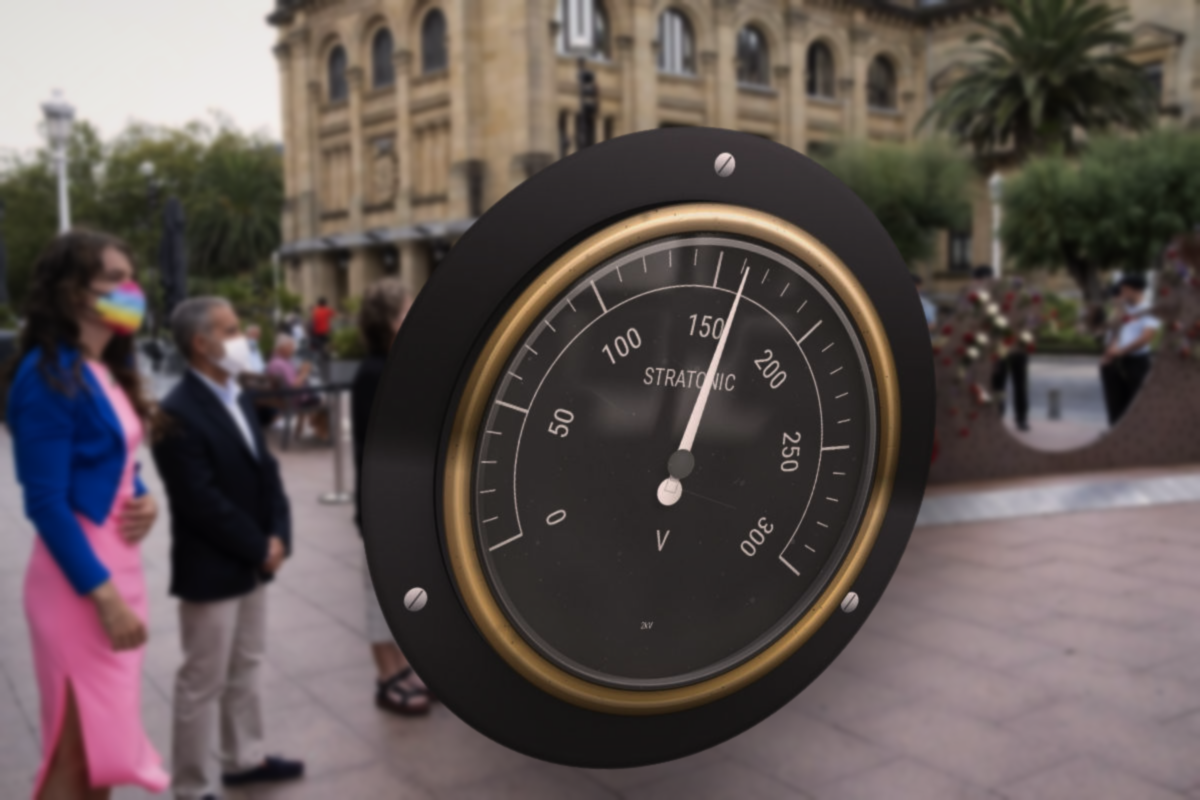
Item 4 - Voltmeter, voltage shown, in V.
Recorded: 160 V
